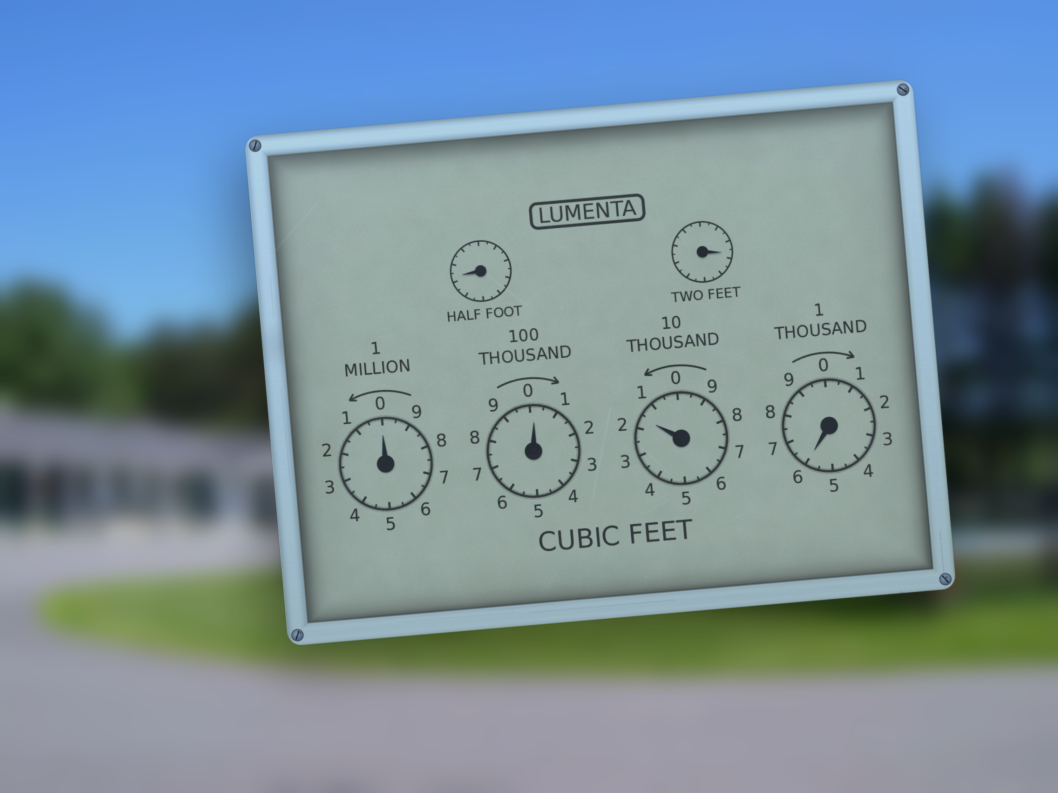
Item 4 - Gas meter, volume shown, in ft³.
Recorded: 1600 ft³
